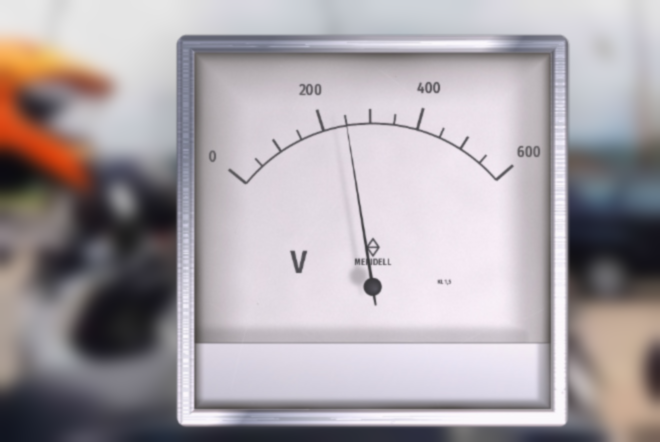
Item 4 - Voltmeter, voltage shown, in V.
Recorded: 250 V
